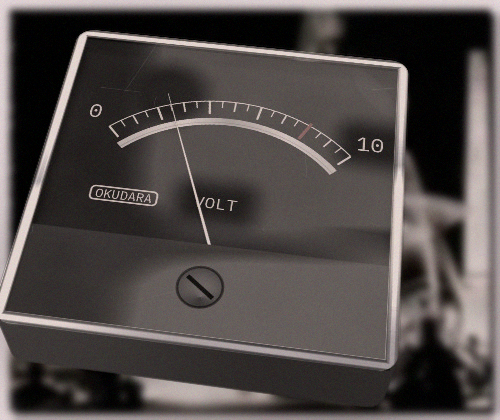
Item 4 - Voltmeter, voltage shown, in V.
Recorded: 2.5 V
